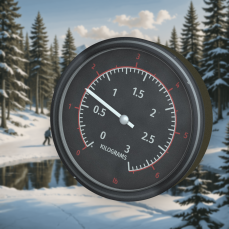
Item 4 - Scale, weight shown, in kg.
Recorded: 0.7 kg
